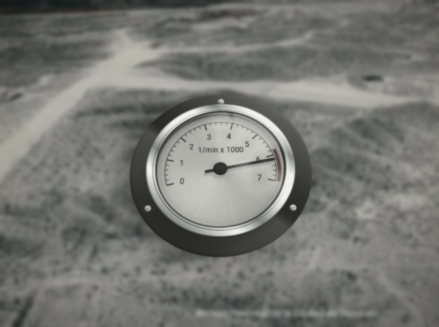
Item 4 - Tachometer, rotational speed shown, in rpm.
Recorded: 6200 rpm
